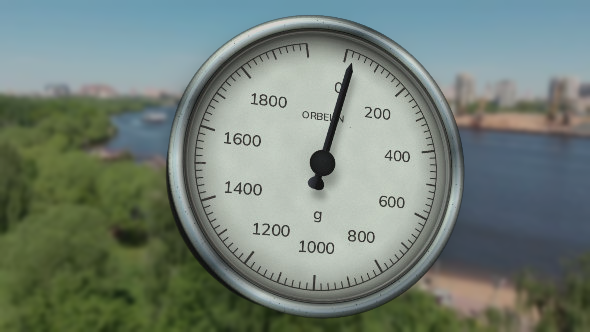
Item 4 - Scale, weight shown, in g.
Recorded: 20 g
